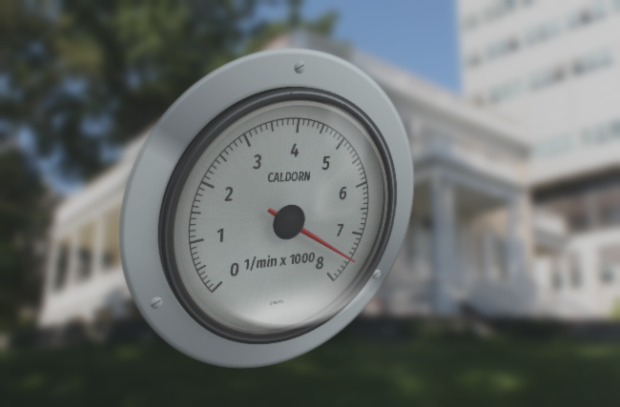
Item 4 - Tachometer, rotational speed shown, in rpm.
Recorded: 7500 rpm
